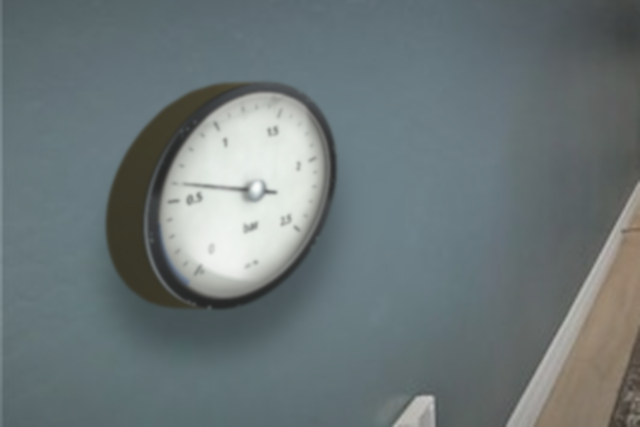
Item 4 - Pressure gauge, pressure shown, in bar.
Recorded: 0.6 bar
